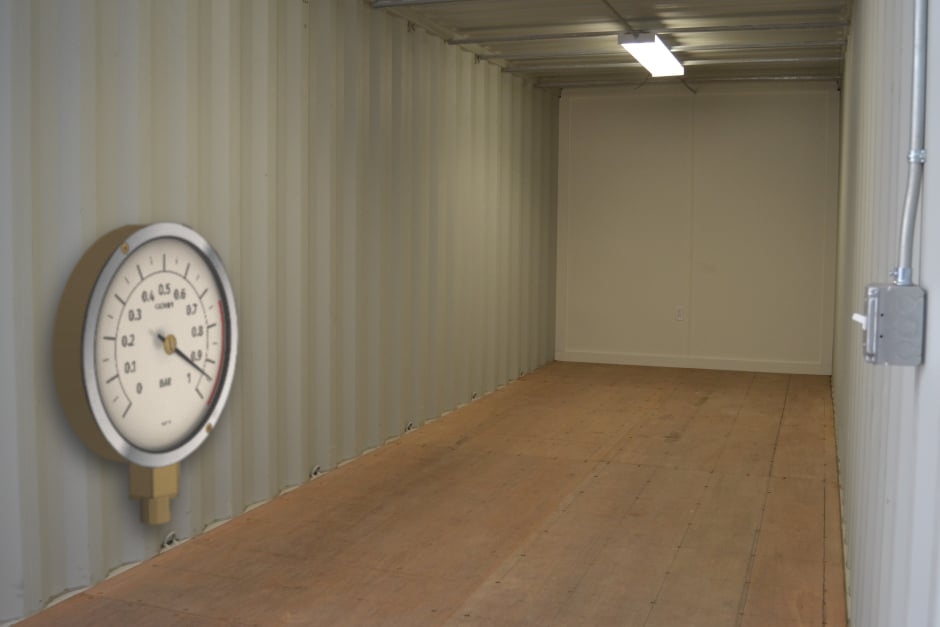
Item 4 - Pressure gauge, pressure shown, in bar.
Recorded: 0.95 bar
